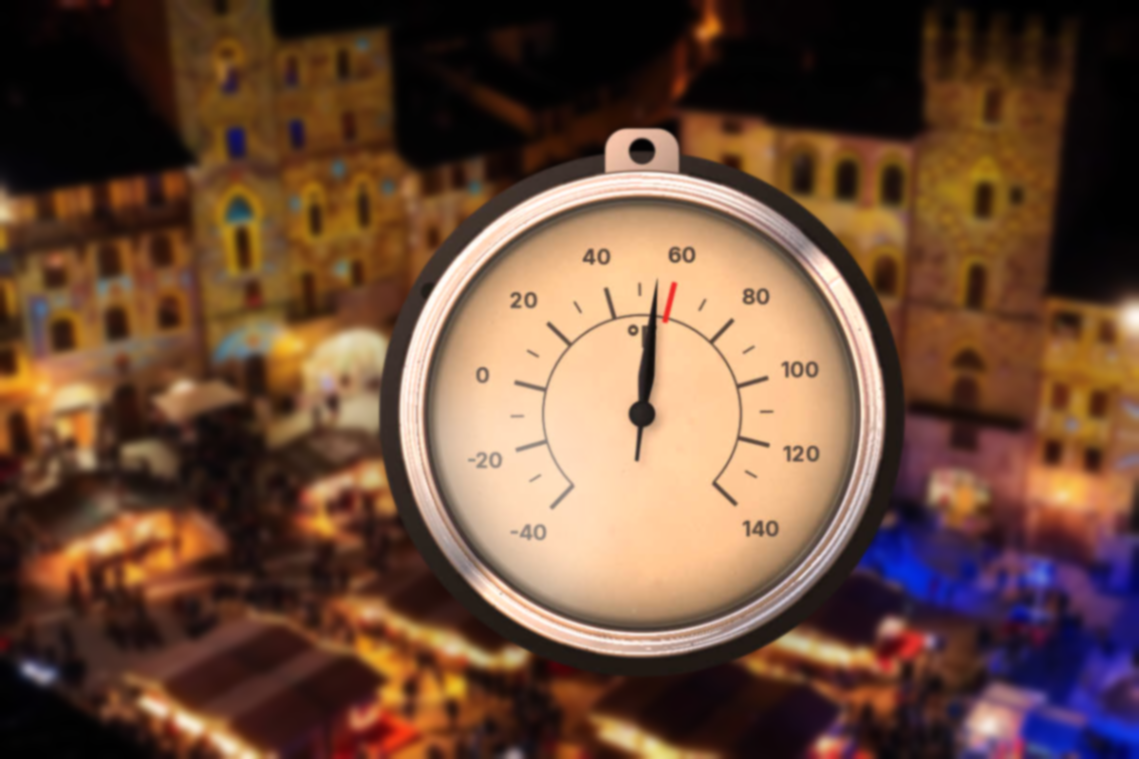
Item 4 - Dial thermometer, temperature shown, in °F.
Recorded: 55 °F
